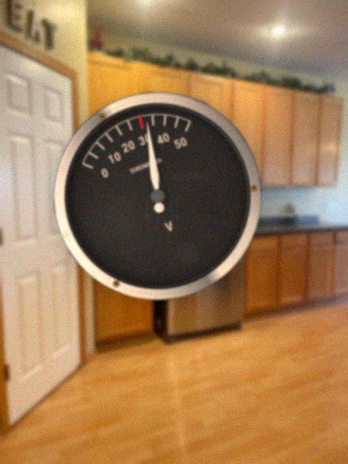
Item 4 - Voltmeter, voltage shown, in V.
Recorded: 32.5 V
